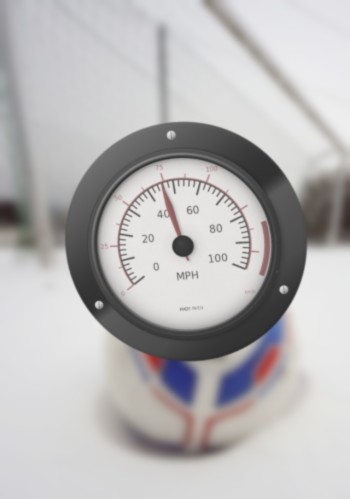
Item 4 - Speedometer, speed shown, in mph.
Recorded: 46 mph
